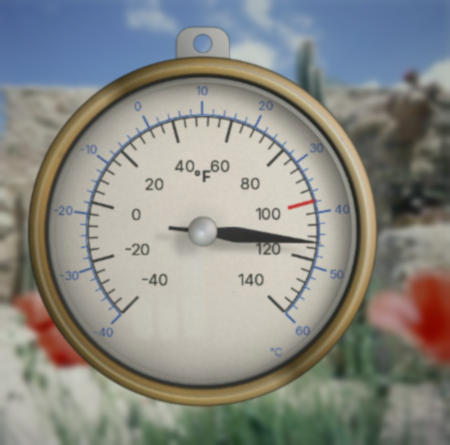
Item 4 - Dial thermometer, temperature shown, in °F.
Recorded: 114 °F
